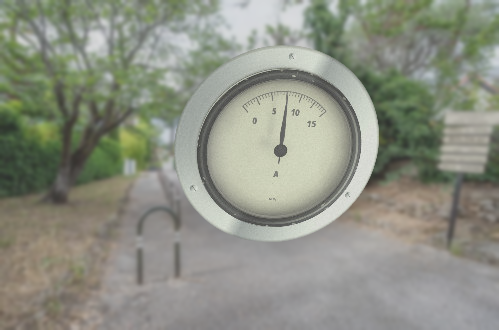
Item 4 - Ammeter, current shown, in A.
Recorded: 7.5 A
